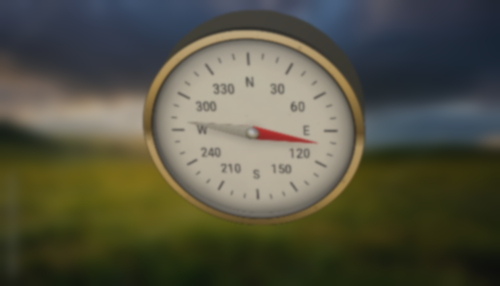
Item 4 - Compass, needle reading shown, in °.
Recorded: 100 °
